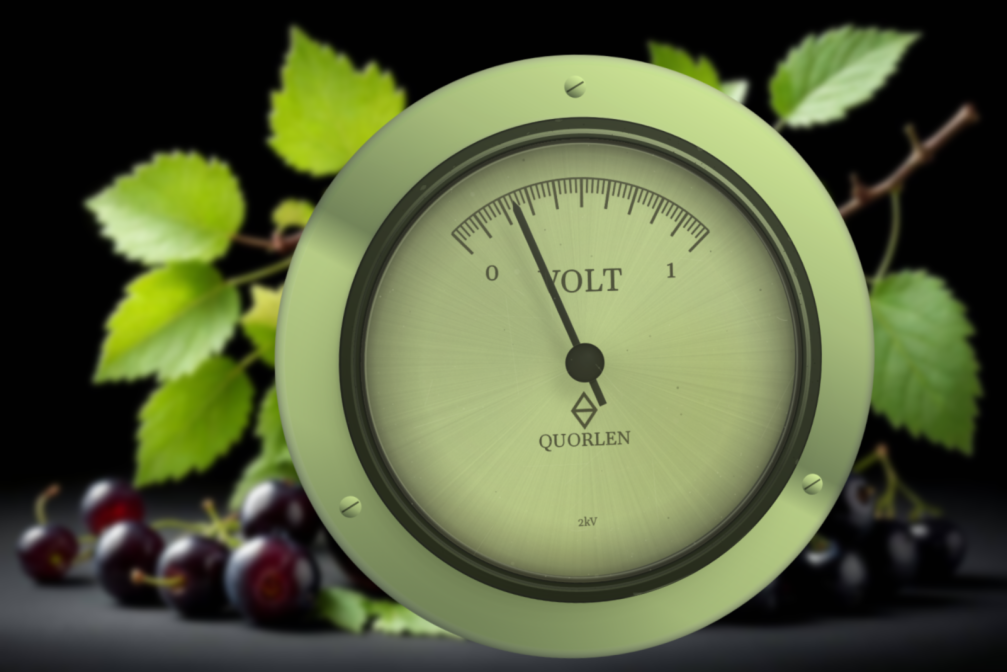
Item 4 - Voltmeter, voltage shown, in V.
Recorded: 0.24 V
